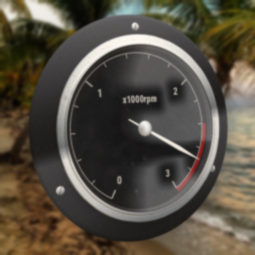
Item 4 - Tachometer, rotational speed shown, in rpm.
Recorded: 2700 rpm
